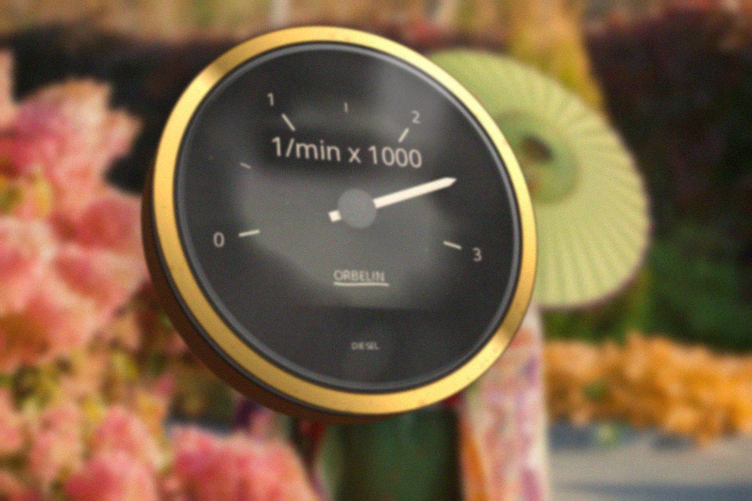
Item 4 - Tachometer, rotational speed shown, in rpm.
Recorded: 2500 rpm
